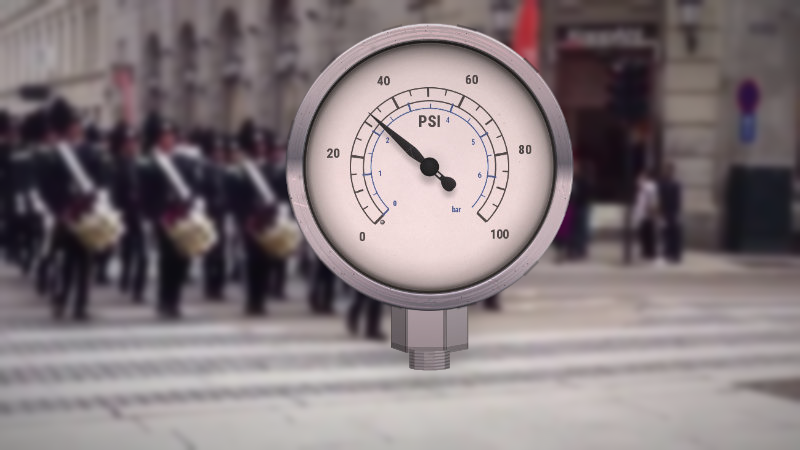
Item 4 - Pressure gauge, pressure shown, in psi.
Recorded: 32.5 psi
